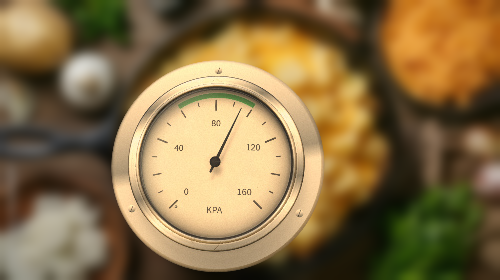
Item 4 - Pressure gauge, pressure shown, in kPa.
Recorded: 95 kPa
